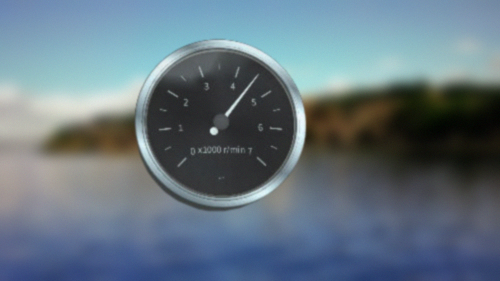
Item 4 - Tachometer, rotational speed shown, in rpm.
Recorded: 4500 rpm
